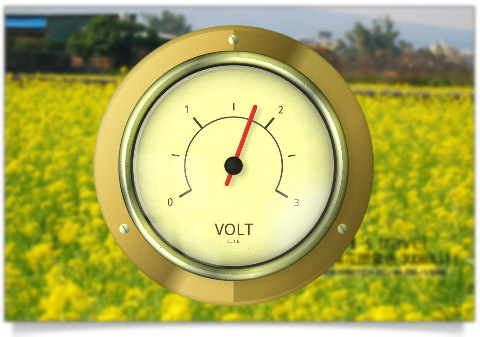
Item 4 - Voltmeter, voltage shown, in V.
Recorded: 1.75 V
